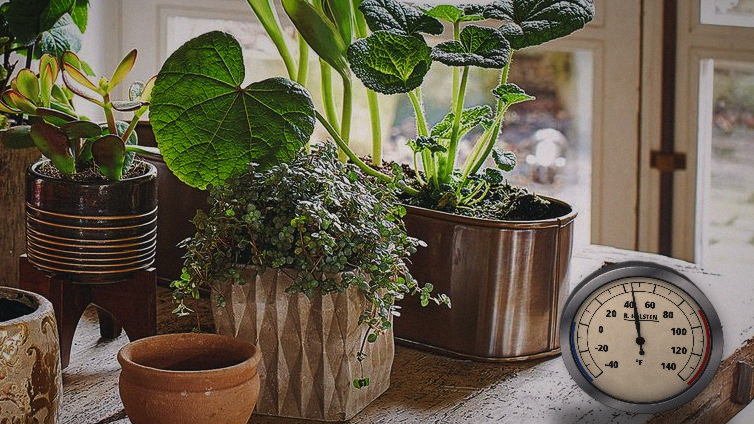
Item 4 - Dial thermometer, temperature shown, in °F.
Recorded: 45 °F
